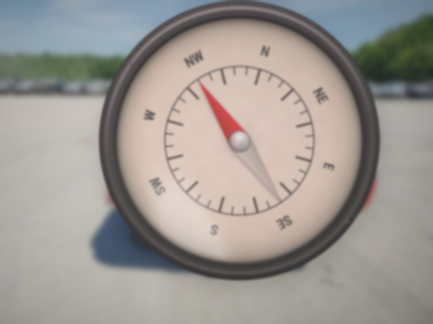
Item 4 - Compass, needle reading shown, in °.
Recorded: 310 °
